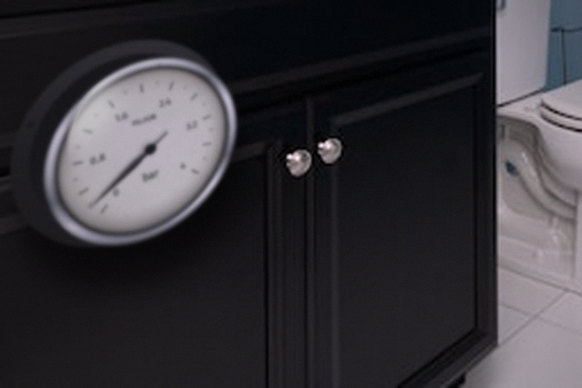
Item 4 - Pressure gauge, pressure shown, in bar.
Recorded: 0.2 bar
